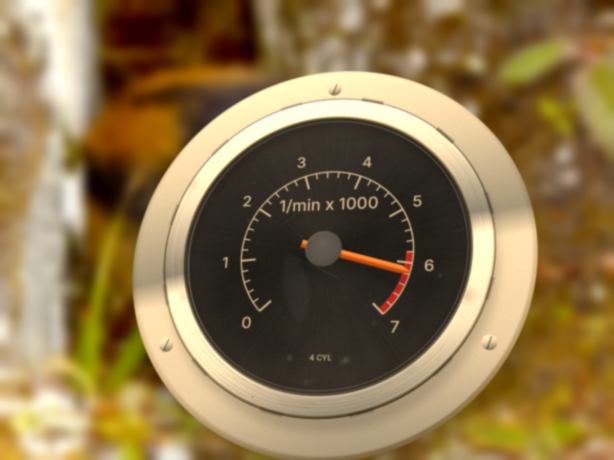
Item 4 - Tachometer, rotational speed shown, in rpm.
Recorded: 6200 rpm
